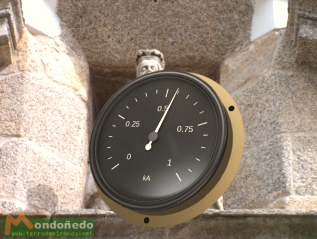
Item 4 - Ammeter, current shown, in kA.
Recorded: 0.55 kA
